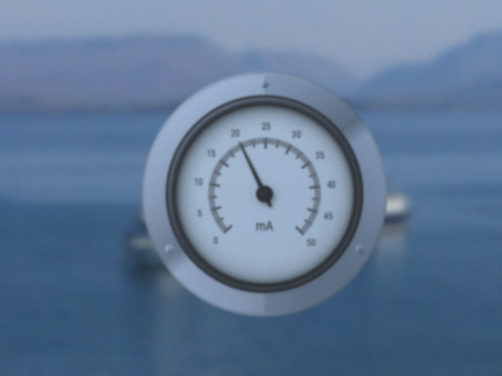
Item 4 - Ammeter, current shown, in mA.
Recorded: 20 mA
